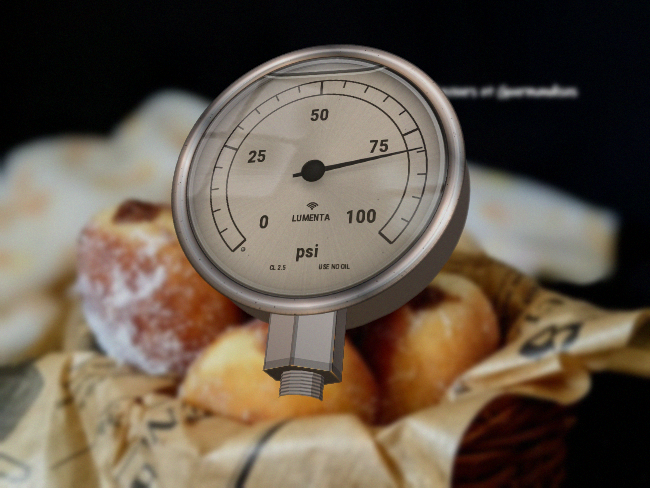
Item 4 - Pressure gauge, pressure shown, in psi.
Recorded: 80 psi
